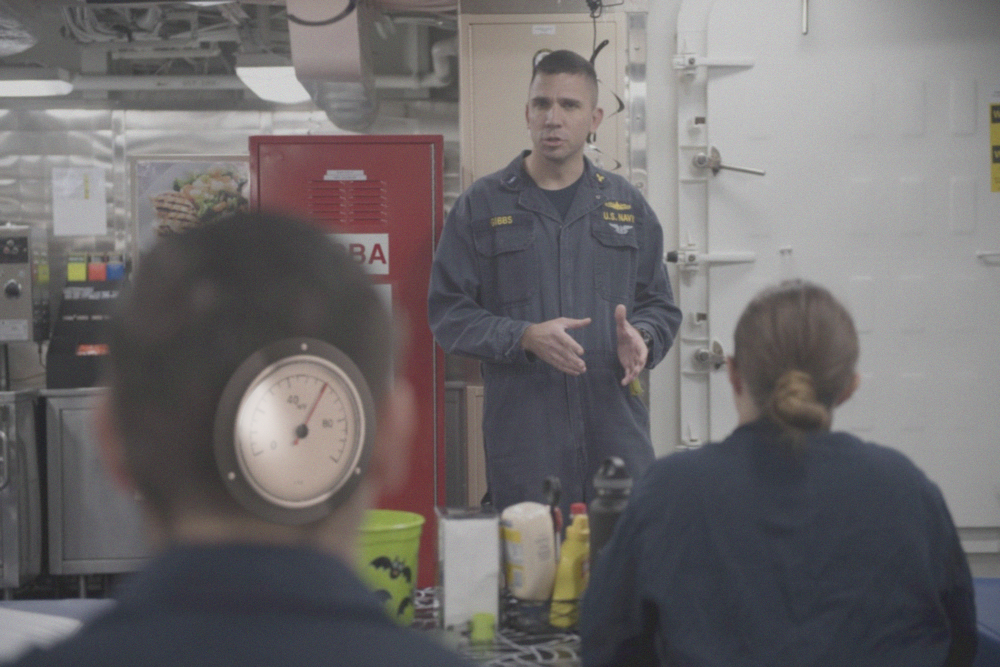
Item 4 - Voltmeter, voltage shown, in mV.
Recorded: 60 mV
